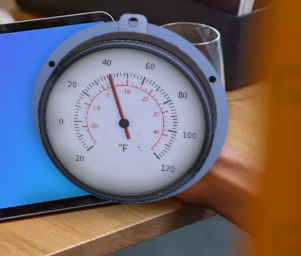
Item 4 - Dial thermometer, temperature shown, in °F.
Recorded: 40 °F
